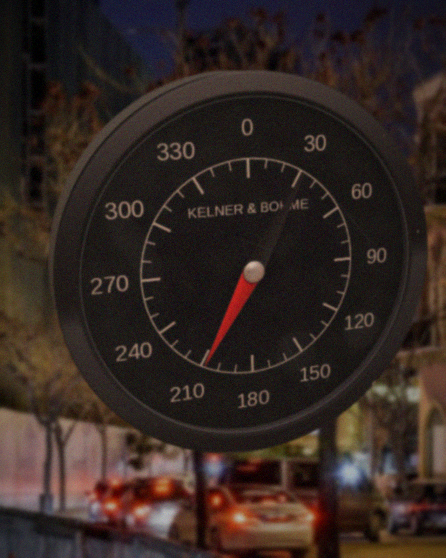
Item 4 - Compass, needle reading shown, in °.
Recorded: 210 °
